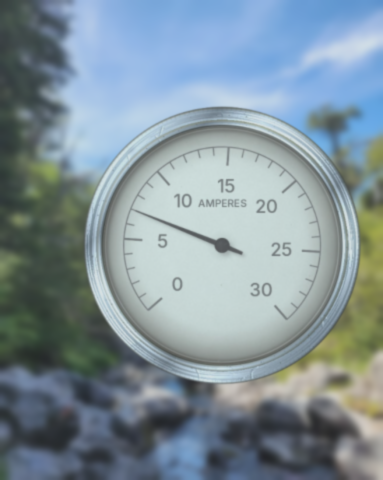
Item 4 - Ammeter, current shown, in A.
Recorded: 7 A
